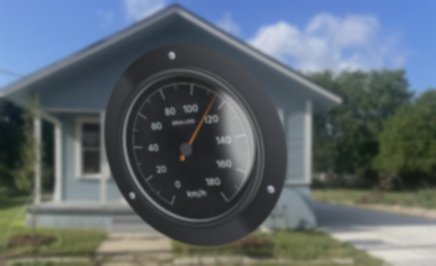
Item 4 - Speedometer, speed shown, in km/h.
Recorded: 115 km/h
